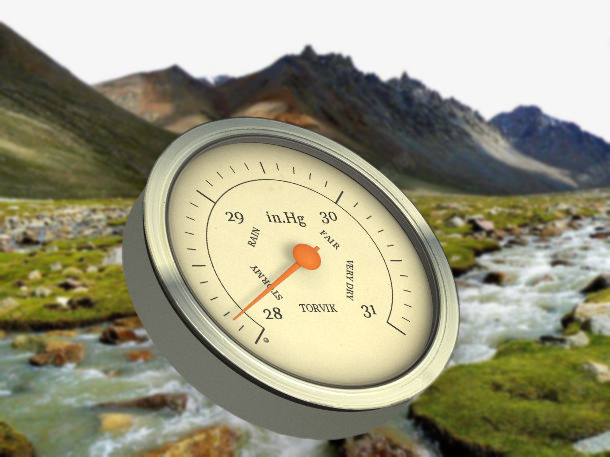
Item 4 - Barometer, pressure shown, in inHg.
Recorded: 28.15 inHg
